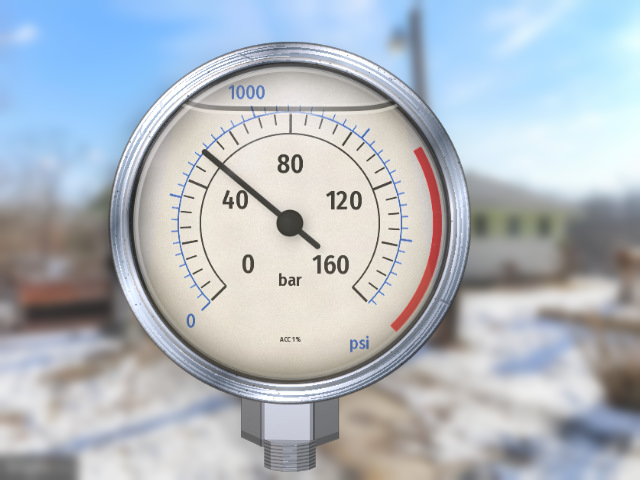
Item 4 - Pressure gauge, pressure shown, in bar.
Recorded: 50 bar
